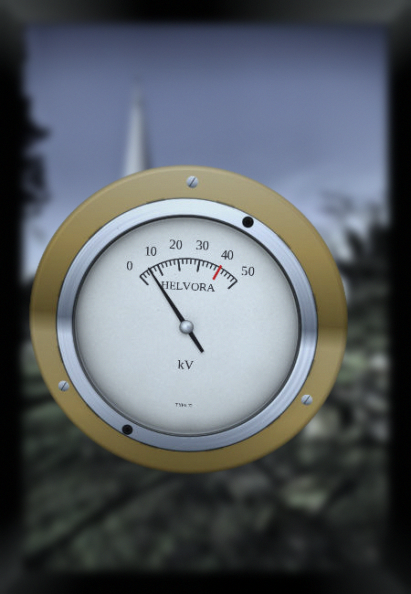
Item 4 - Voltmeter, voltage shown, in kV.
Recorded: 6 kV
